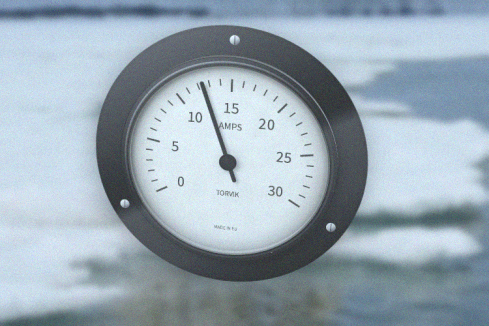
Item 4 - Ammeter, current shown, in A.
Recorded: 12.5 A
